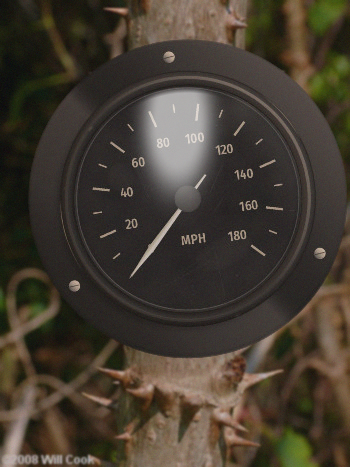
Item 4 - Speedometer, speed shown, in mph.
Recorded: 0 mph
